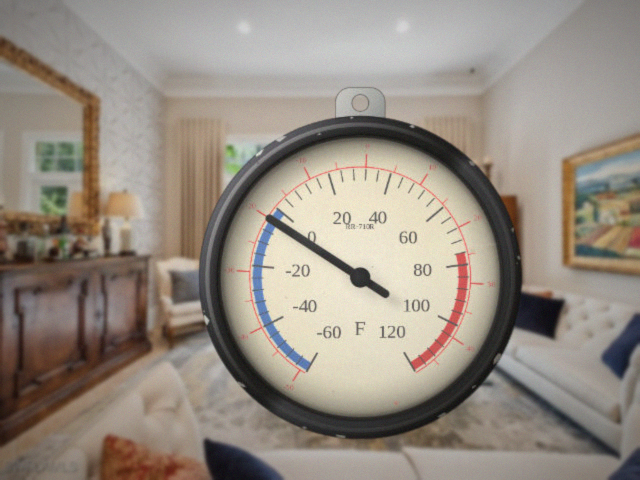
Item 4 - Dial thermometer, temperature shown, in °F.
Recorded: -4 °F
